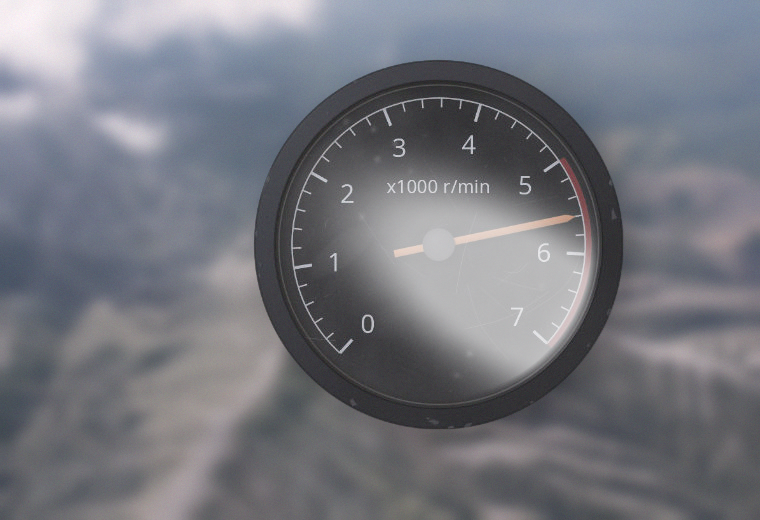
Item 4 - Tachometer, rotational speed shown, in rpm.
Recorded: 5600 rpm
